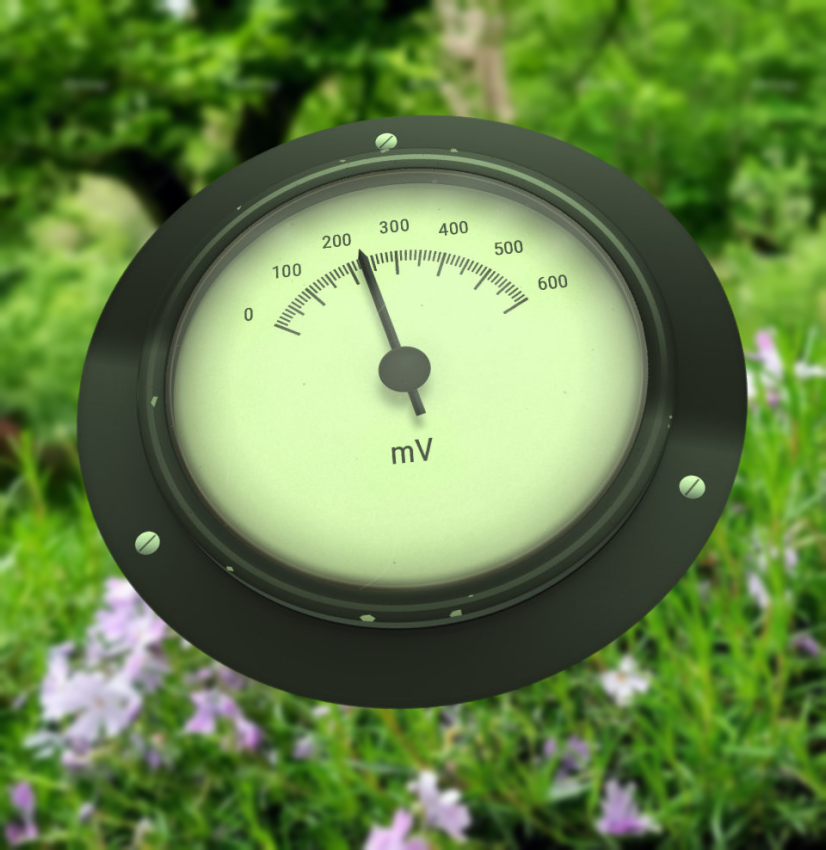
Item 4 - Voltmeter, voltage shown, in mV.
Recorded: 230 mV
